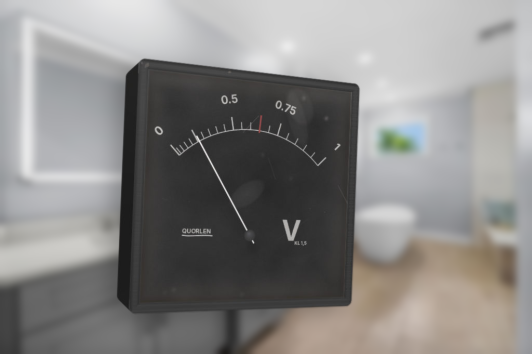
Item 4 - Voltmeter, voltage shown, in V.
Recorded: 0.25 V
